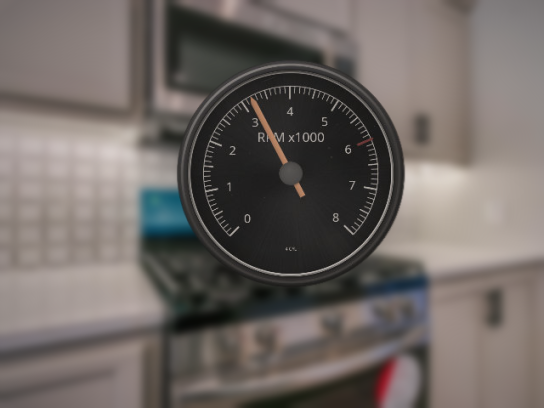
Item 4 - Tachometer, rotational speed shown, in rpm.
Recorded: 3200 rpm
